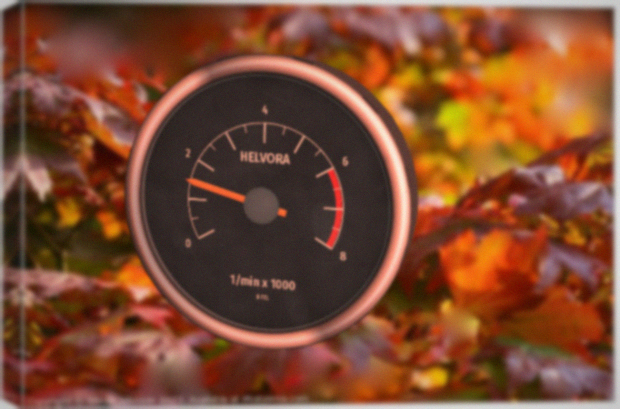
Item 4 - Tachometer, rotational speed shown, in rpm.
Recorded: 1500 rpm
